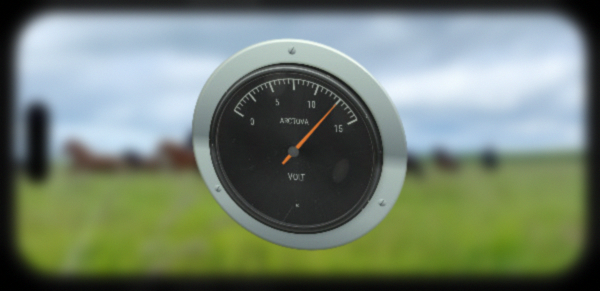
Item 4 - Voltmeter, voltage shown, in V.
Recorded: 12.5 V
